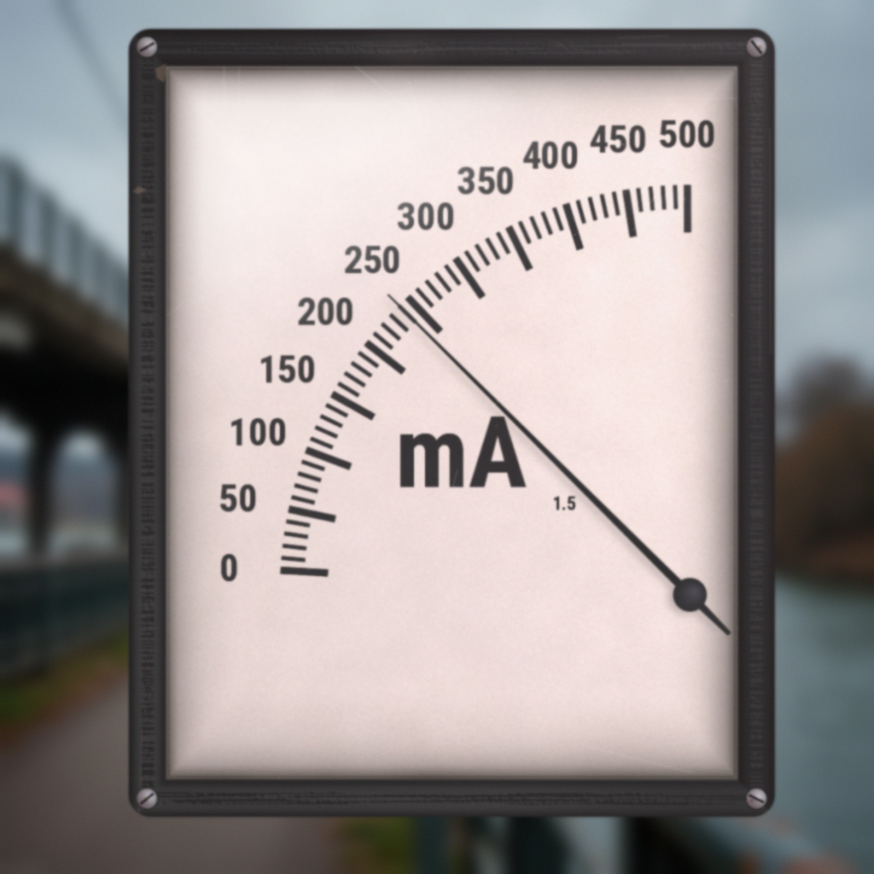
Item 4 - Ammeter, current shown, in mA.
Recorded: 240 mA
